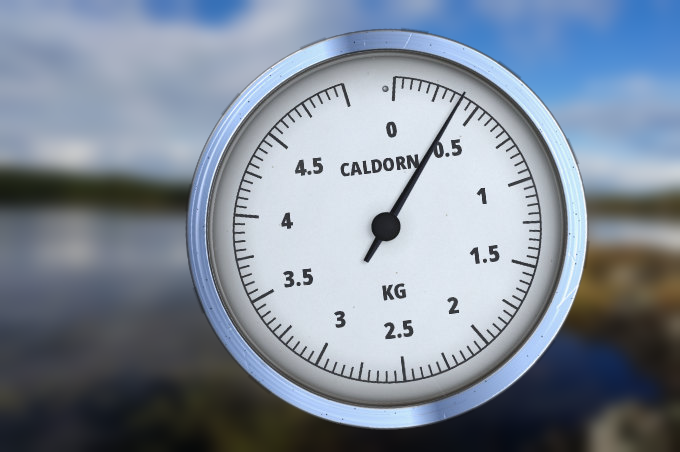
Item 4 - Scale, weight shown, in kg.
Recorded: 0.4 kg
